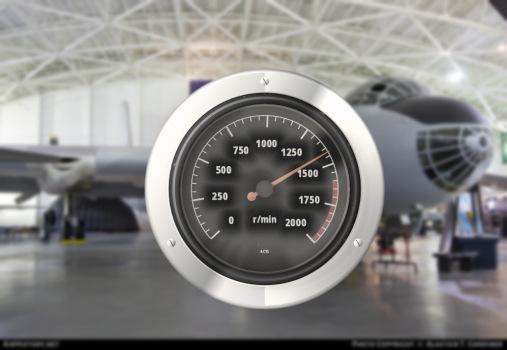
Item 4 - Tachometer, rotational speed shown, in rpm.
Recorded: 1425 rpm
